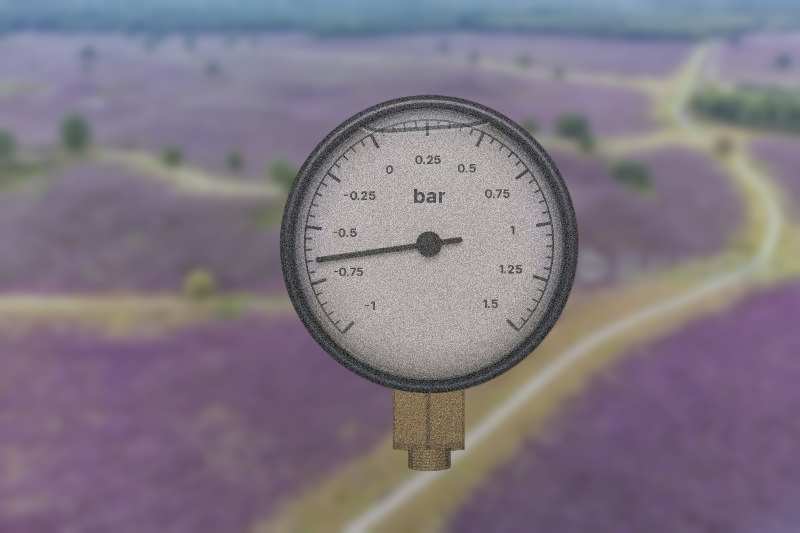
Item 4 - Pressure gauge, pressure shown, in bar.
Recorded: -0.65 bar
